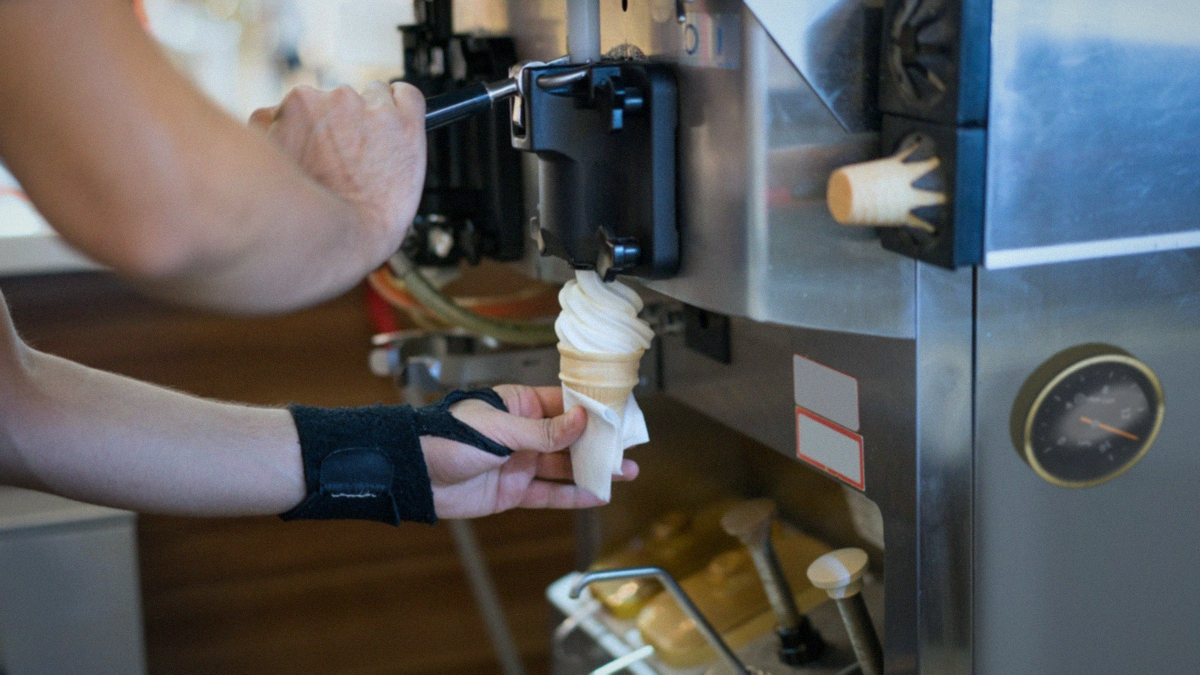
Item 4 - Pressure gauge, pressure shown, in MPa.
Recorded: 14 MPa
